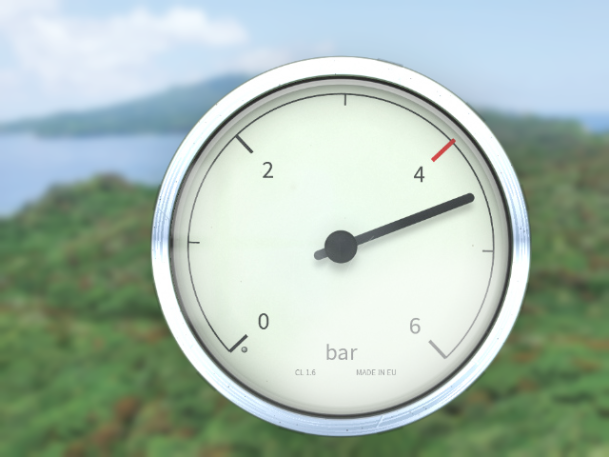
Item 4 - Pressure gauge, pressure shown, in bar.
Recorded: 4.5 bar
